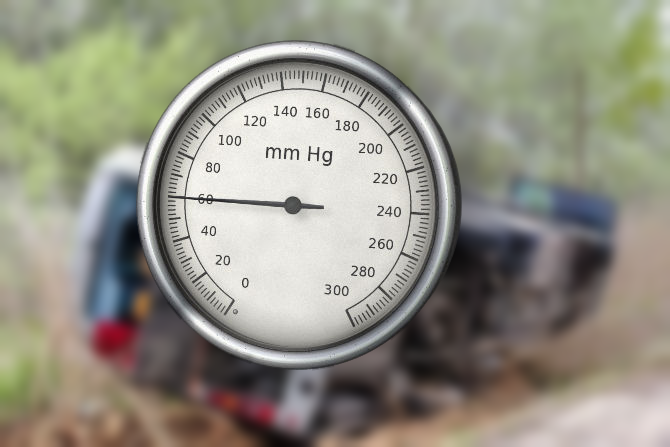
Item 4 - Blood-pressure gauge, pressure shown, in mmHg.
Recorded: 60 mmHg
